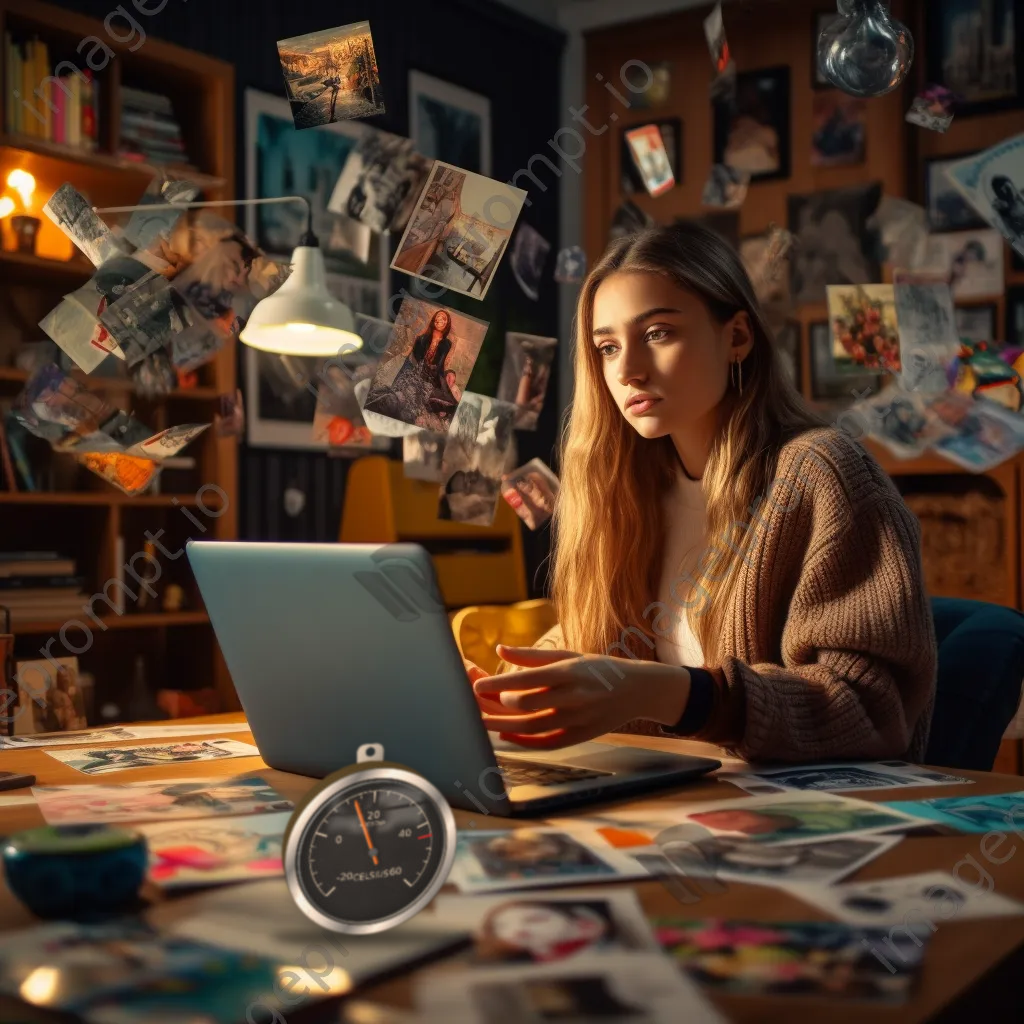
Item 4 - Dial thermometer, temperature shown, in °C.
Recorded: 14 °C
